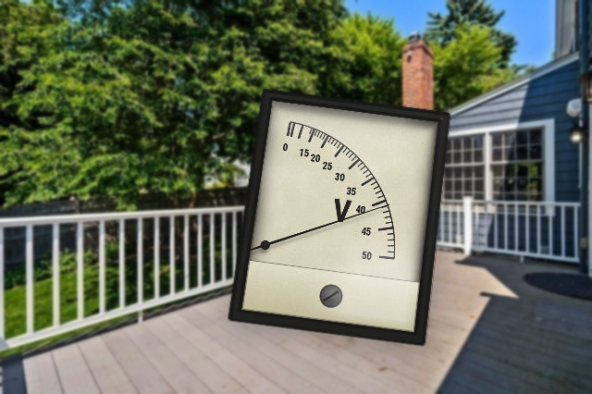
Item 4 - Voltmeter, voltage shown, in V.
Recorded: 41 V
